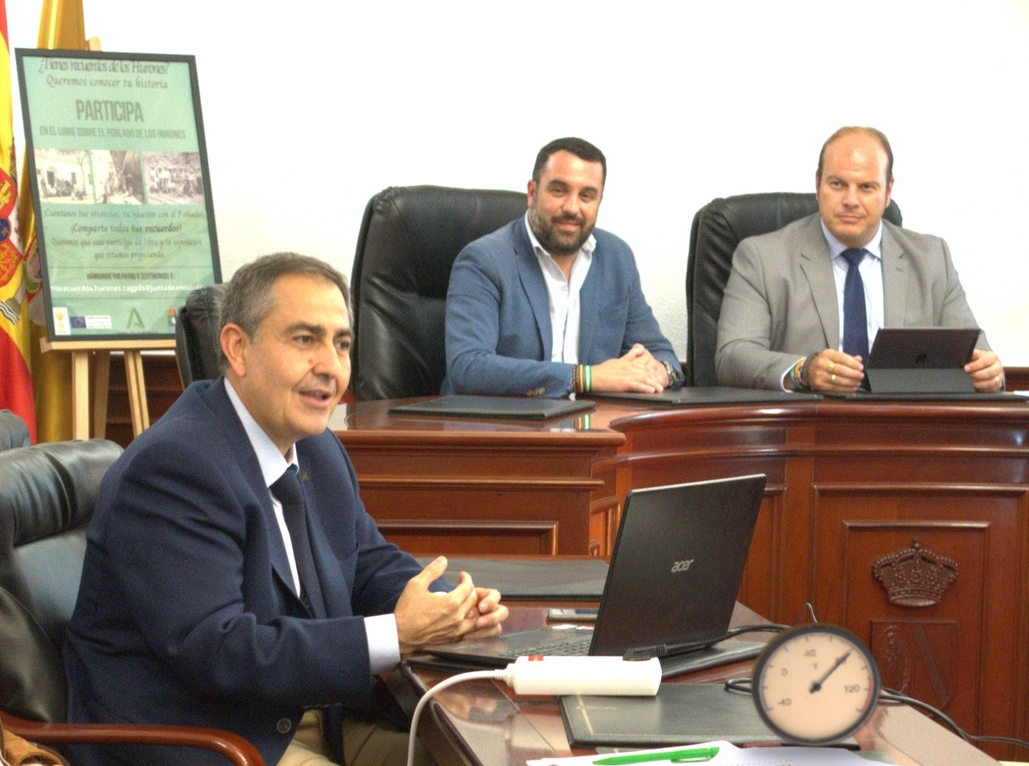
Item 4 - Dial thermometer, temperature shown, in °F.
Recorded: 80 °F
